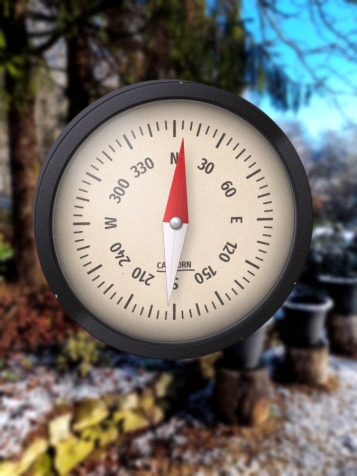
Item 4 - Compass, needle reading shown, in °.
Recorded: 5 °
